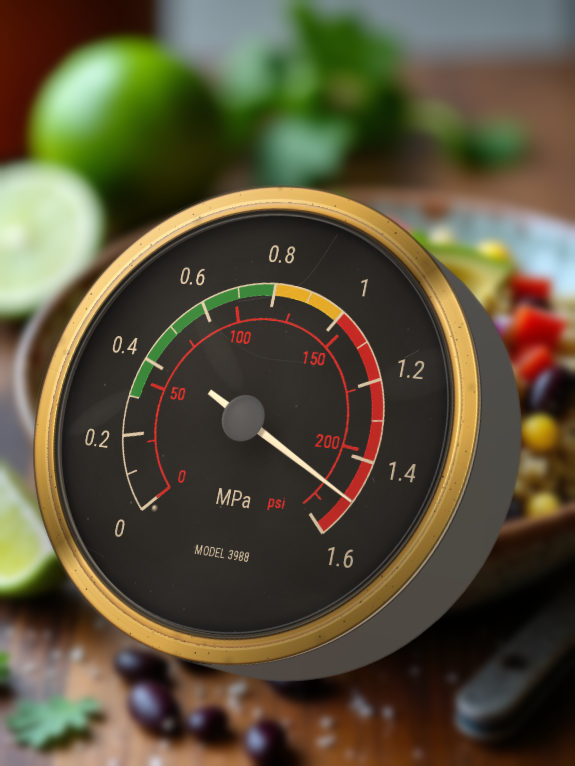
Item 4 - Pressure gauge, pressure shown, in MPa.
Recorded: 1.5 MPa
